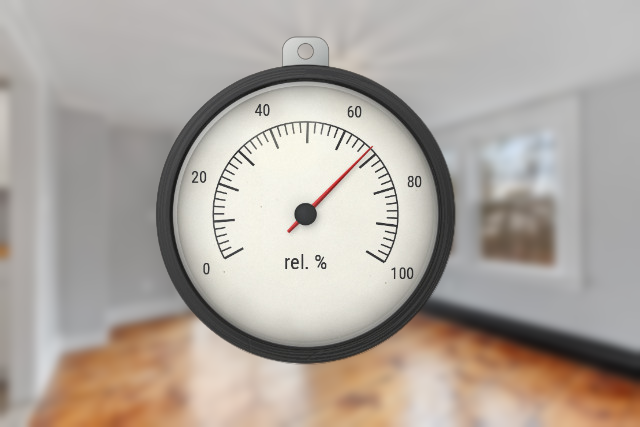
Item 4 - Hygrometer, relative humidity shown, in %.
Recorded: 68 %
